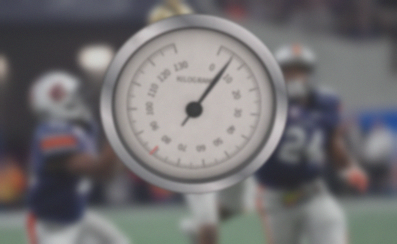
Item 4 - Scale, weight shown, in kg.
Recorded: 5 kg
